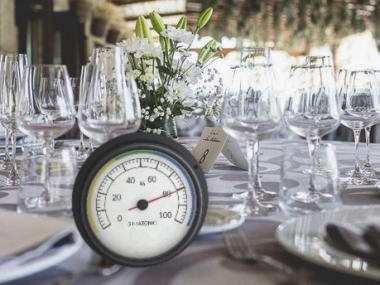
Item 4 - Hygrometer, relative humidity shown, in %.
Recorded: 80 %
